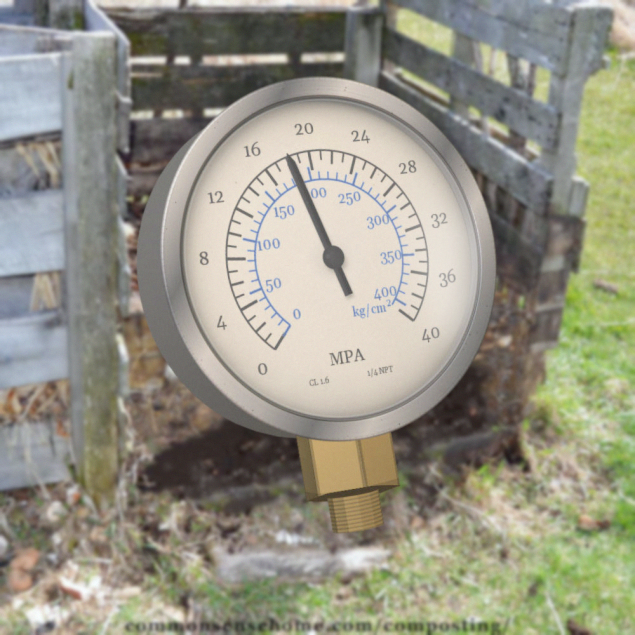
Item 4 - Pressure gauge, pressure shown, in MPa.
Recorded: 18 MPa
